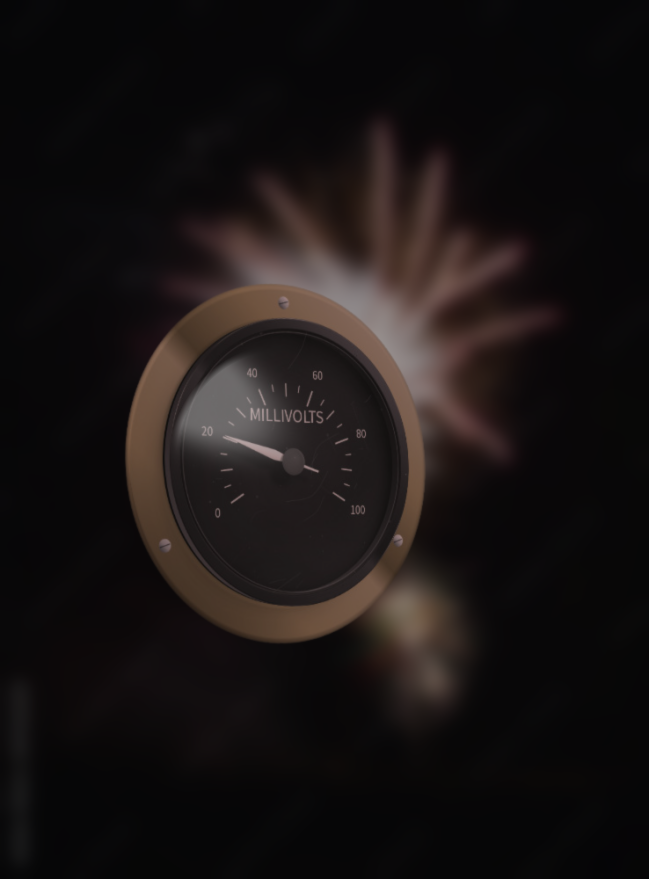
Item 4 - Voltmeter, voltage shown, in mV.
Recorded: 20 mV
